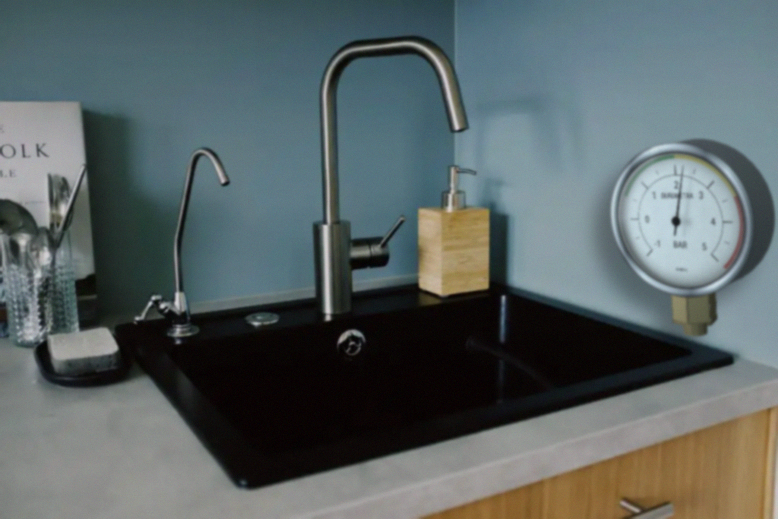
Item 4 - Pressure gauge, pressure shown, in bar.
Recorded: 2.25 bar
